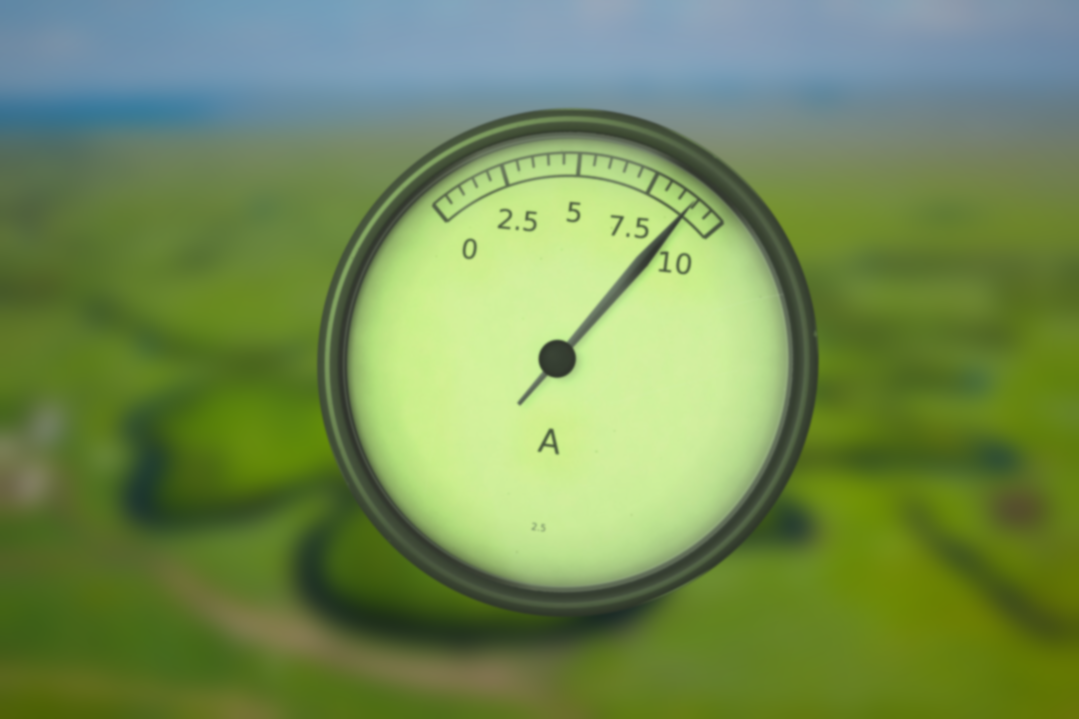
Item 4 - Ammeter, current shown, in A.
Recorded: 9 A
